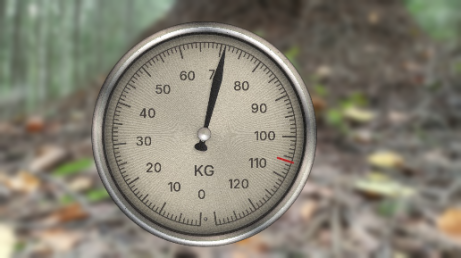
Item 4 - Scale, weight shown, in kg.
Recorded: 71 kg
